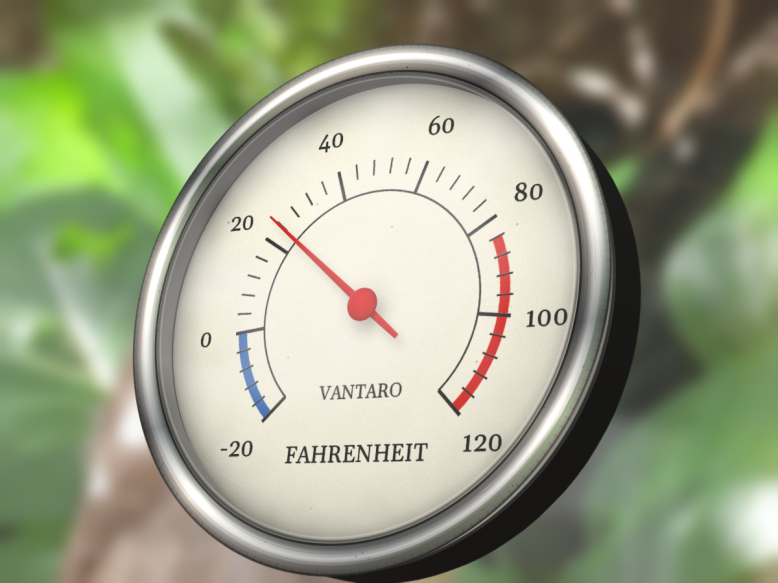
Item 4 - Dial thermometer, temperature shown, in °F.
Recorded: 24 °F
